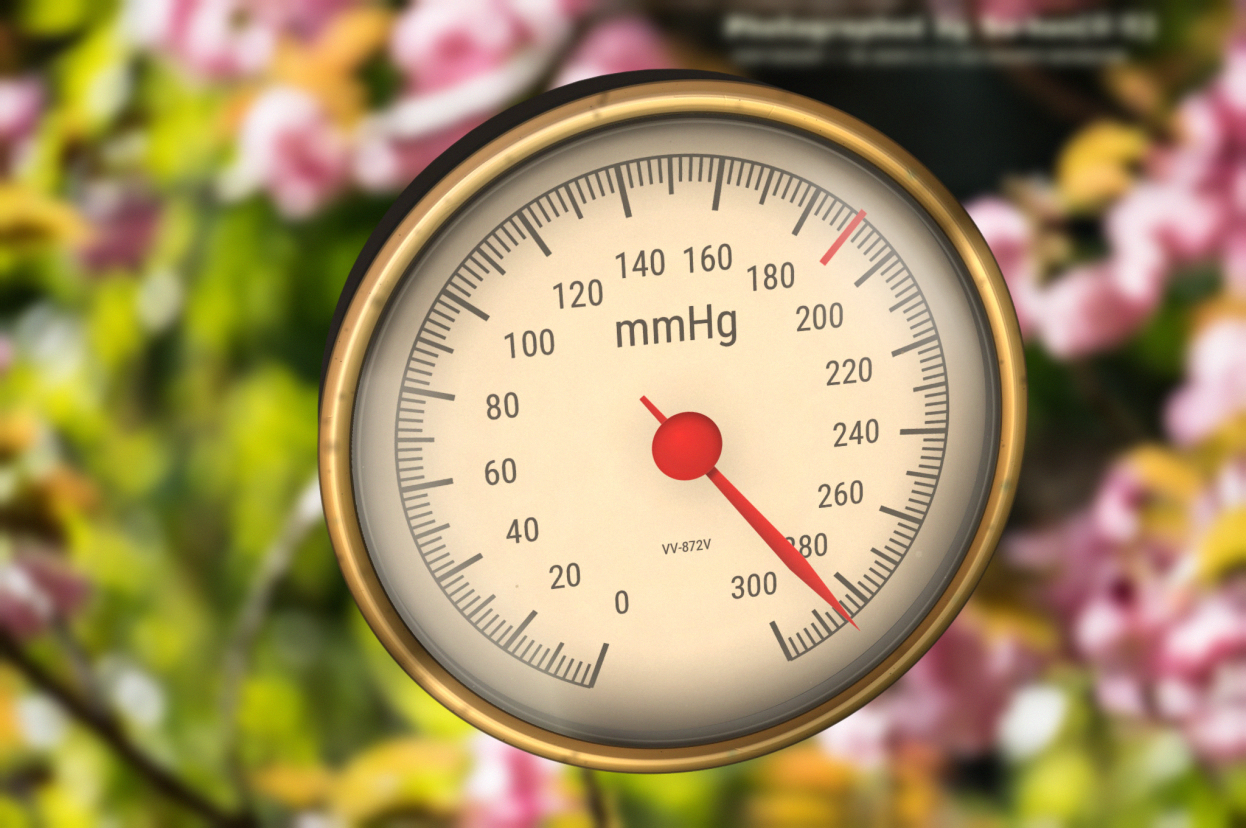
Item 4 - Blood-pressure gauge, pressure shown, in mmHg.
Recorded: 285 mmHg
